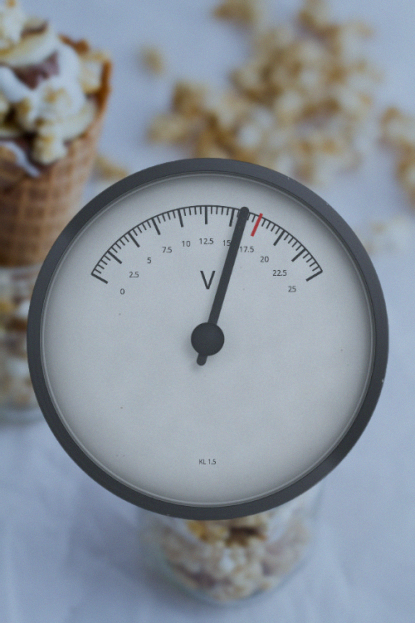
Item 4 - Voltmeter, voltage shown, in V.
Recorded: 16 V
